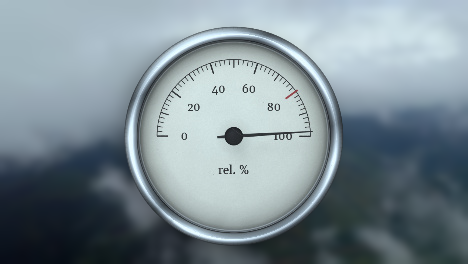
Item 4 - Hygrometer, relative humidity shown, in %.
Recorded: 98 %
